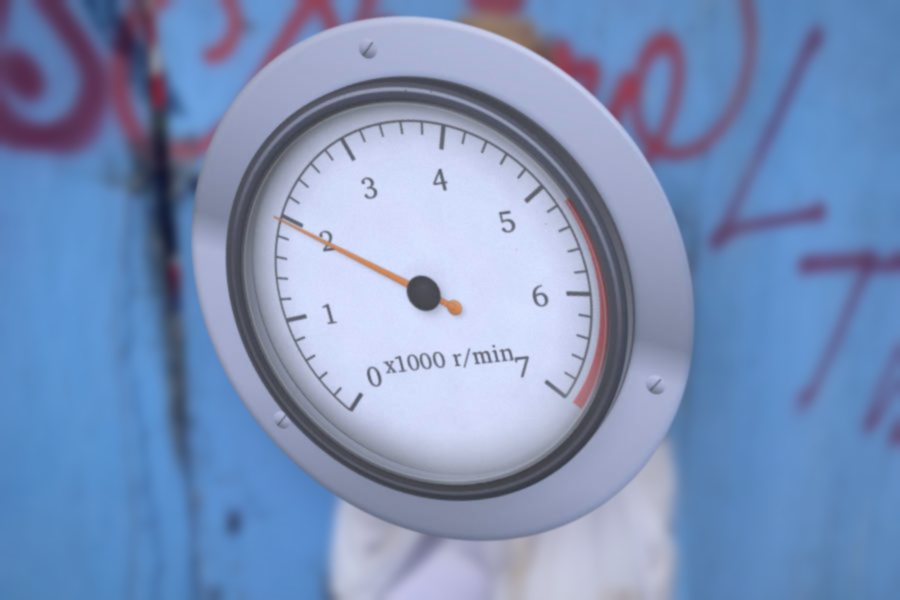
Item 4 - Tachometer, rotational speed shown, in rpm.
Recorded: 2000 rpm
